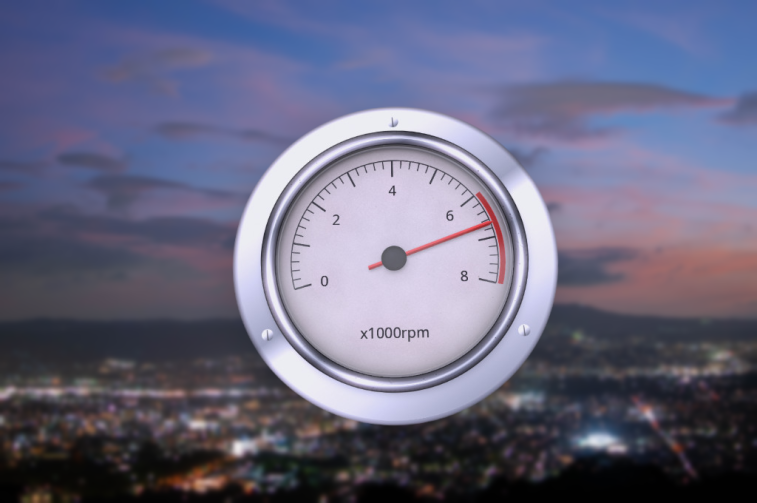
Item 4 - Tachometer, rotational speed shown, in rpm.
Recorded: 6700 rpm
